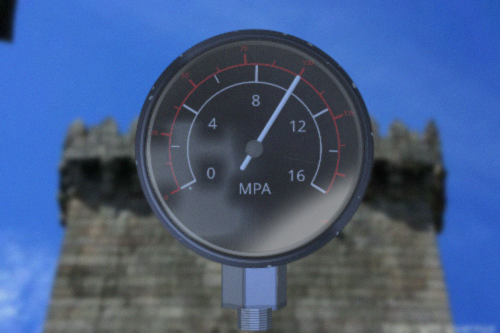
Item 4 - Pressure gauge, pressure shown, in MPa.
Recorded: 10 MPa
